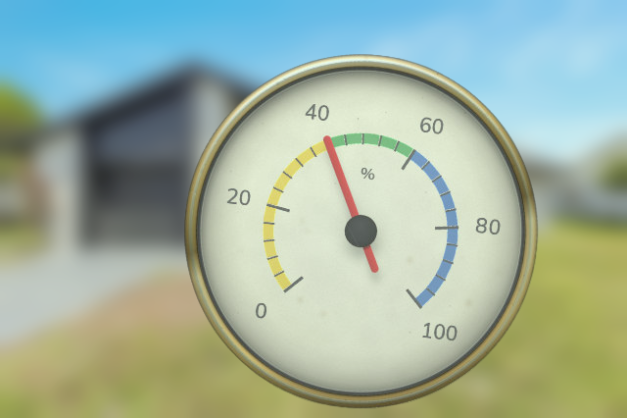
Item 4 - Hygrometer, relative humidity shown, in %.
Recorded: 40 %
